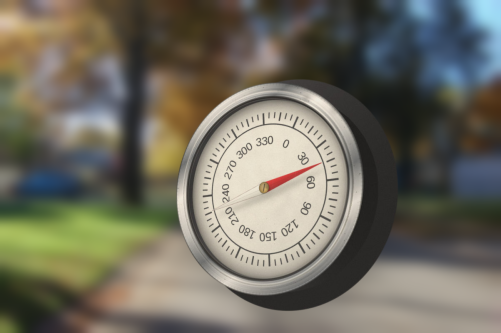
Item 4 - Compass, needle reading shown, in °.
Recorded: 45 °
